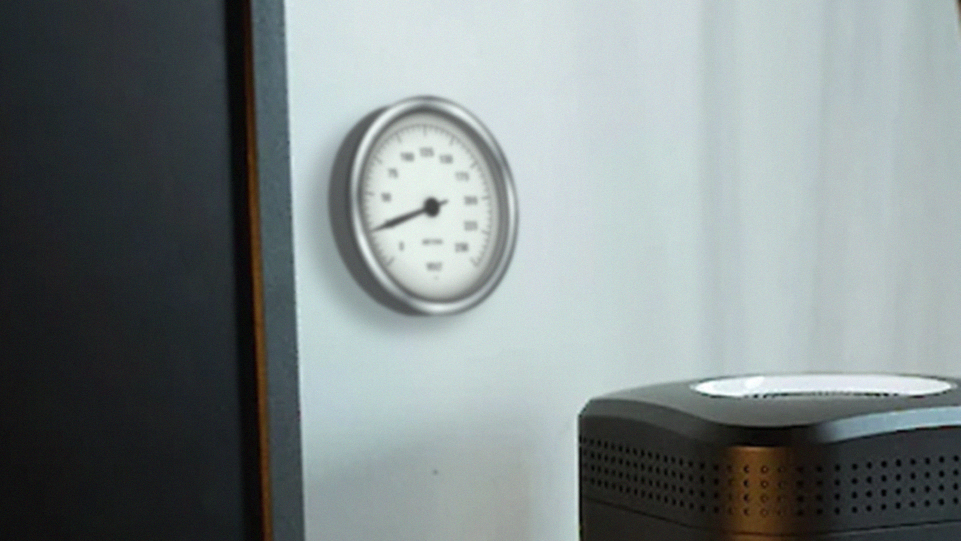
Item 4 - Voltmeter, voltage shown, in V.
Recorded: 25 V
